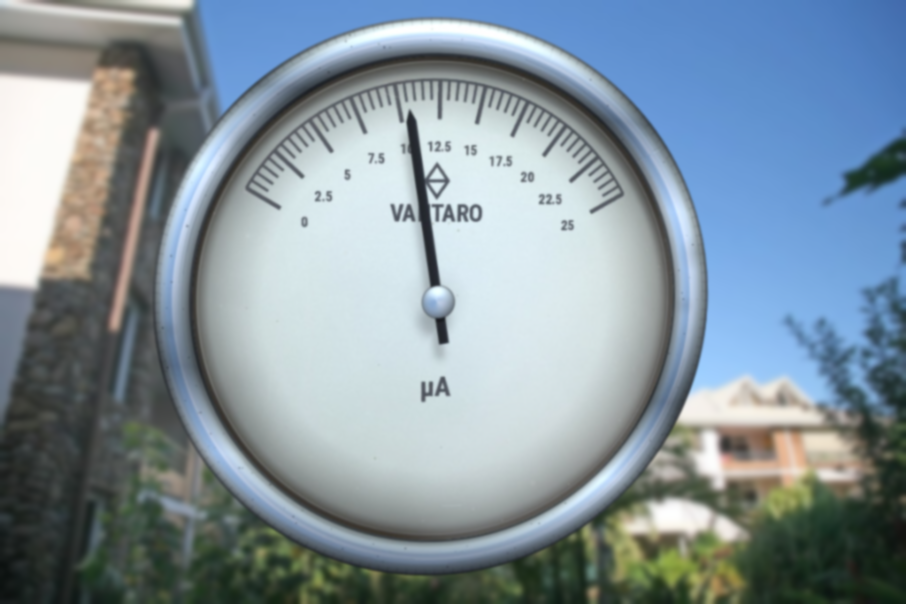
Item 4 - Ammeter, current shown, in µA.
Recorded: 10.5 µA
